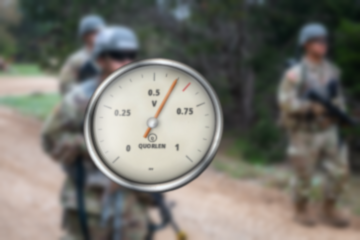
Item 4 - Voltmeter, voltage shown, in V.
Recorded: 0.6 V
